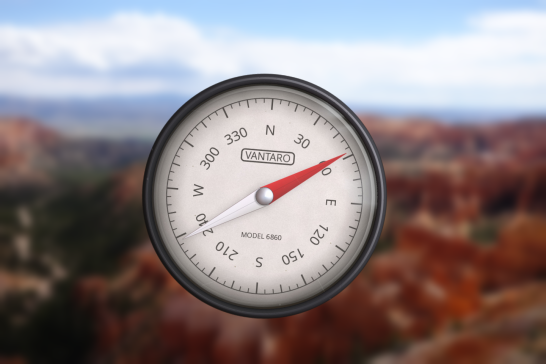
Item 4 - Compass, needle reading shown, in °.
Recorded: 57.5 °
